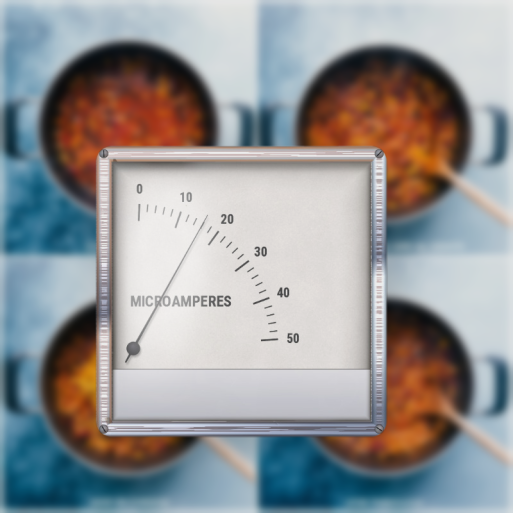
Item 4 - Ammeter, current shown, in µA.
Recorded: 16 µA
